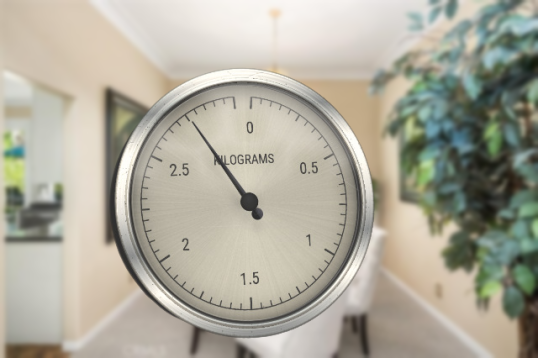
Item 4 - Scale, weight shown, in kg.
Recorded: 2.75 kg
